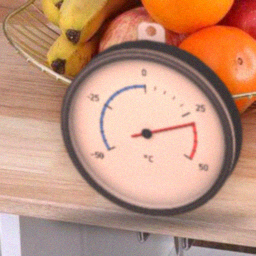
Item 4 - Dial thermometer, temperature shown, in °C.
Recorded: 30 °C
